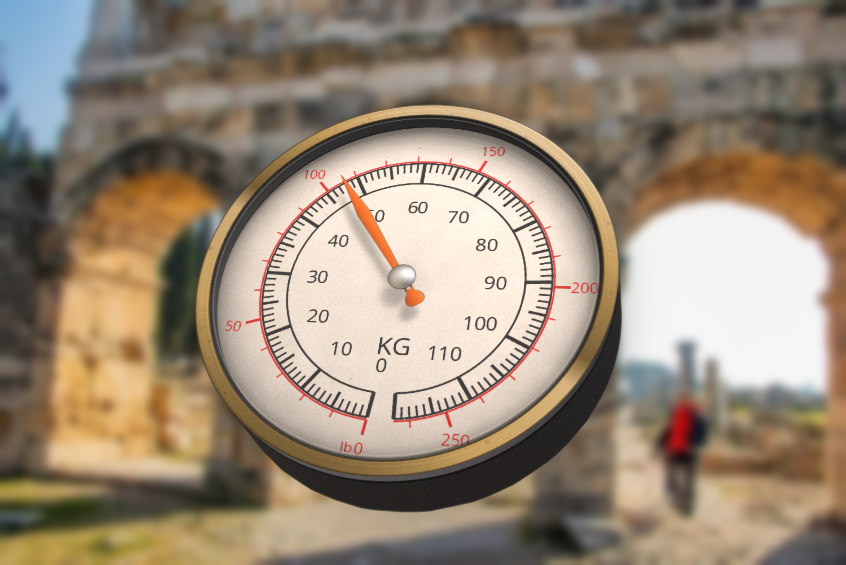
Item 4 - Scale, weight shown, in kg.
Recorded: 48 kg
